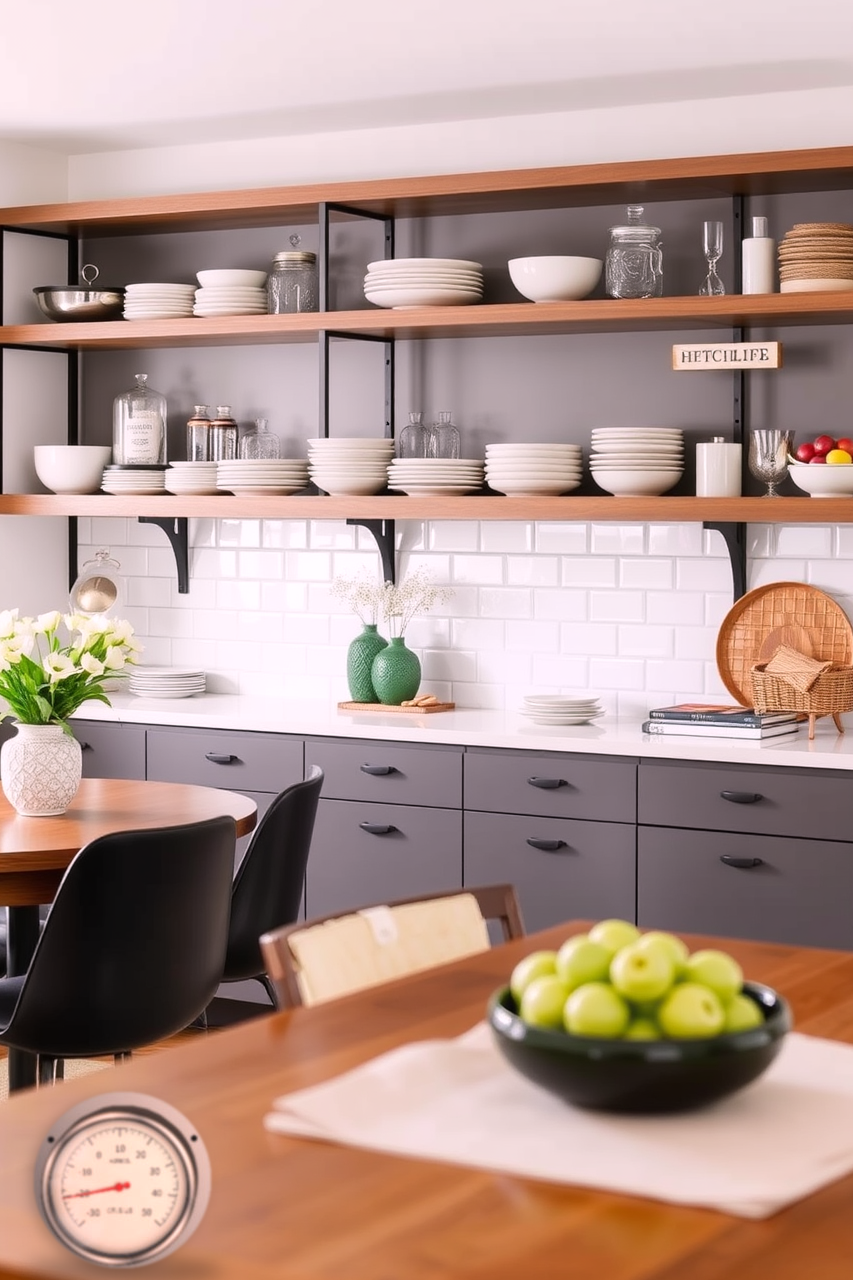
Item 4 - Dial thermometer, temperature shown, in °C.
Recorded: -20 °C
